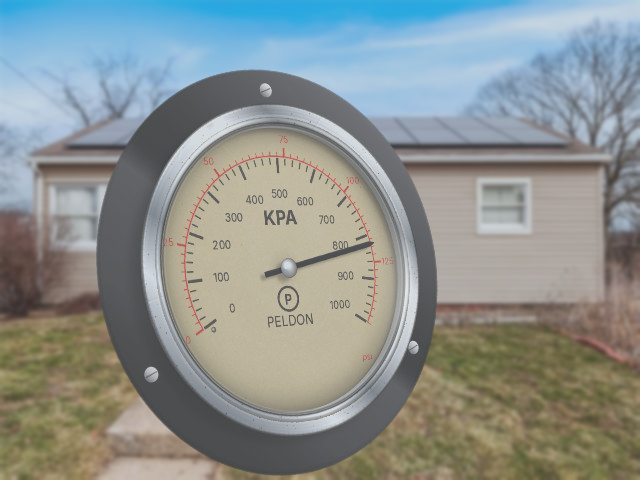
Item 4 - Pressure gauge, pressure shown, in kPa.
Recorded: 820 kPa
